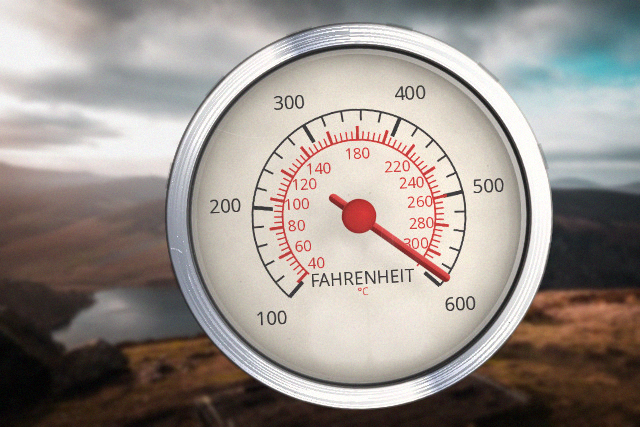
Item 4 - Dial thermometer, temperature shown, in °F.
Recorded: 590 °F
